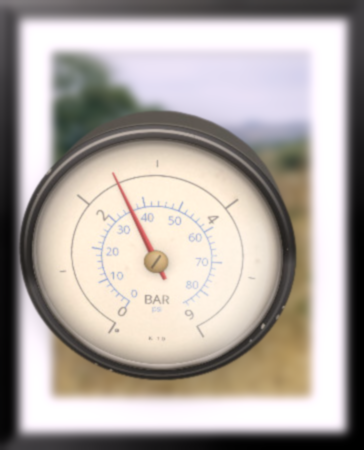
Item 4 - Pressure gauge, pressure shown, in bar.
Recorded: 2.5 bar
